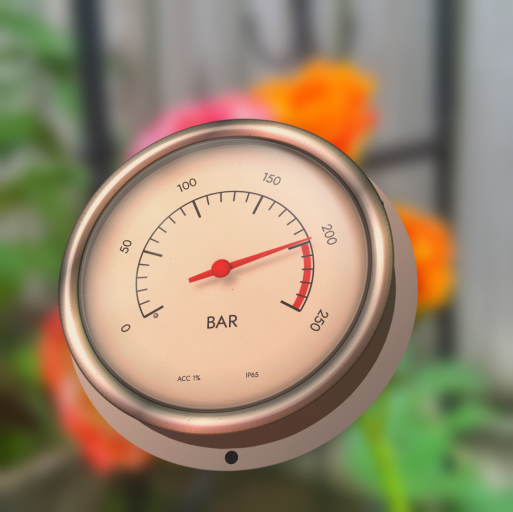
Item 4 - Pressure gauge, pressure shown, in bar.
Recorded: 200 bar
